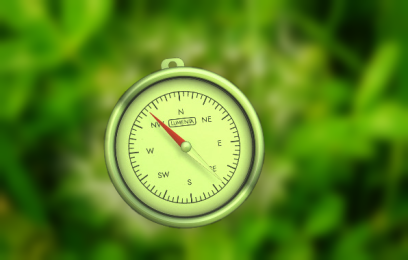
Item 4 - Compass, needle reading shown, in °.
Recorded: 320 °
